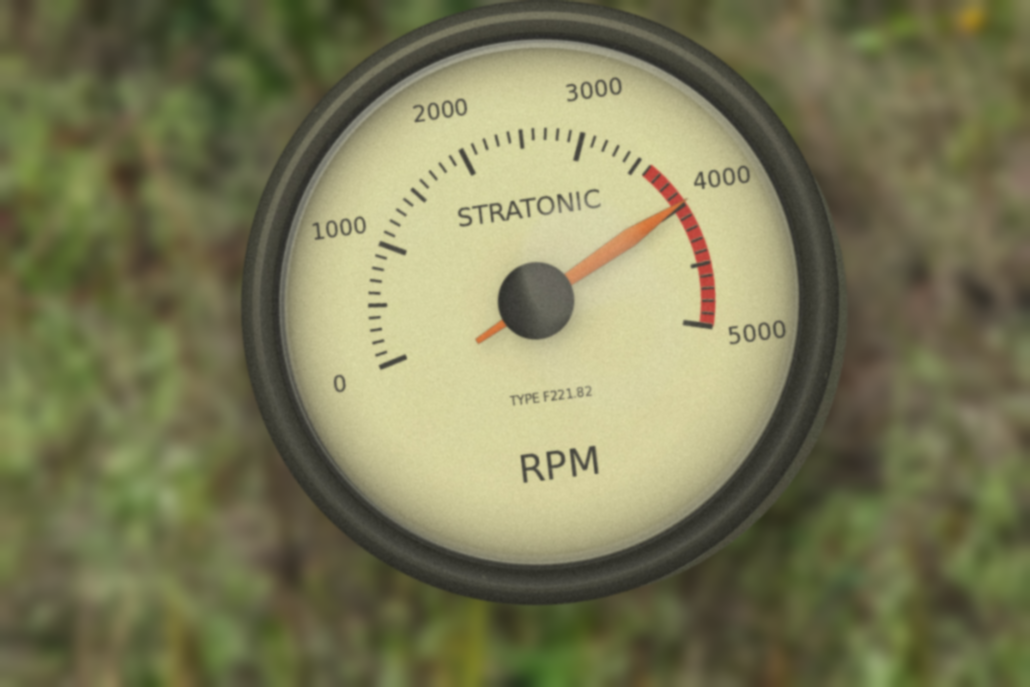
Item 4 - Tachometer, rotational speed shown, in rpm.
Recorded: 4000 rpm
